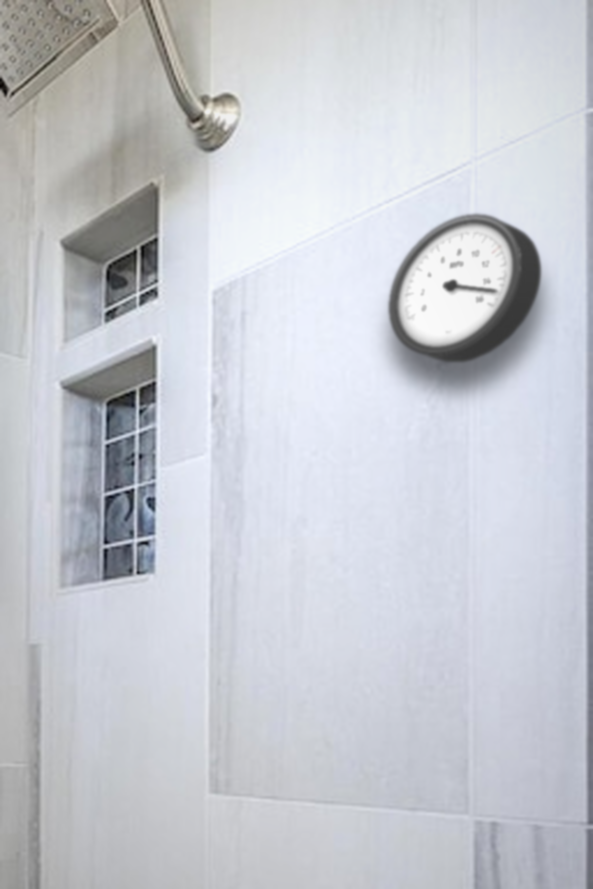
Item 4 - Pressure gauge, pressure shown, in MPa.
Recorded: 15 MPa
